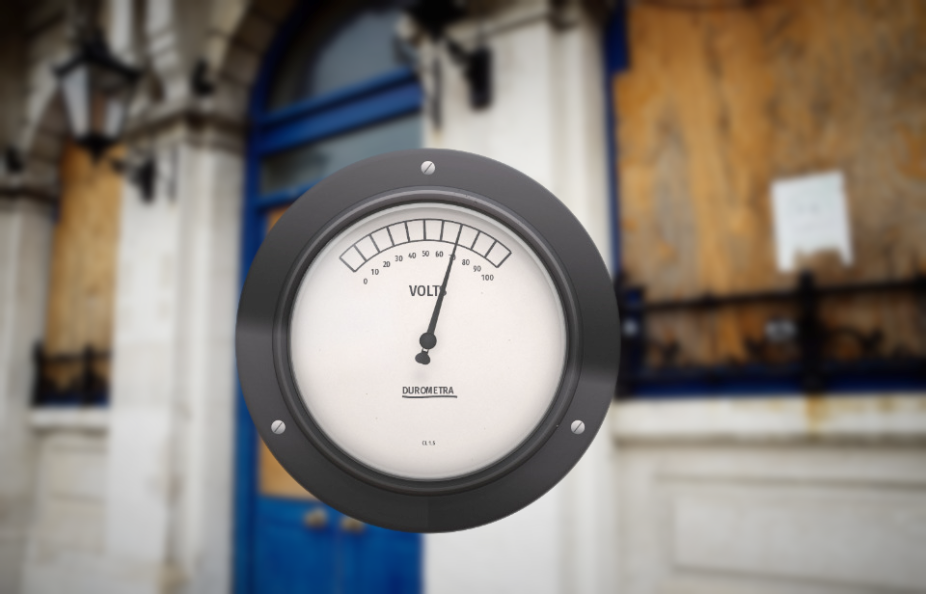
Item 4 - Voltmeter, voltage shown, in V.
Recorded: 70 V
